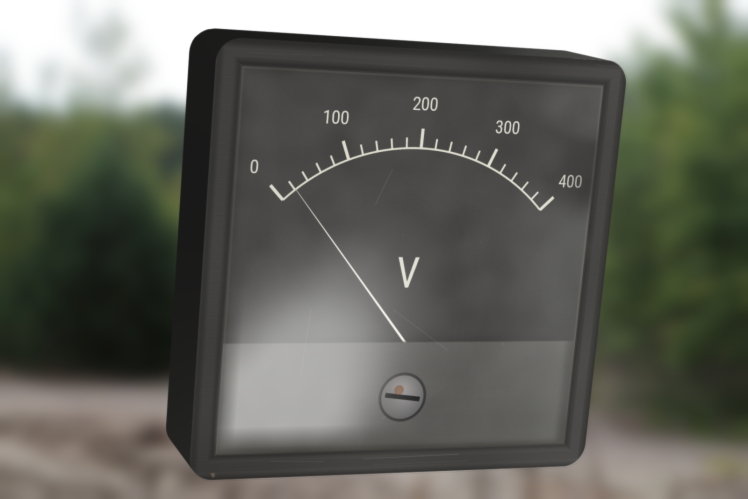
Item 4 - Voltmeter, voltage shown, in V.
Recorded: 20 V
